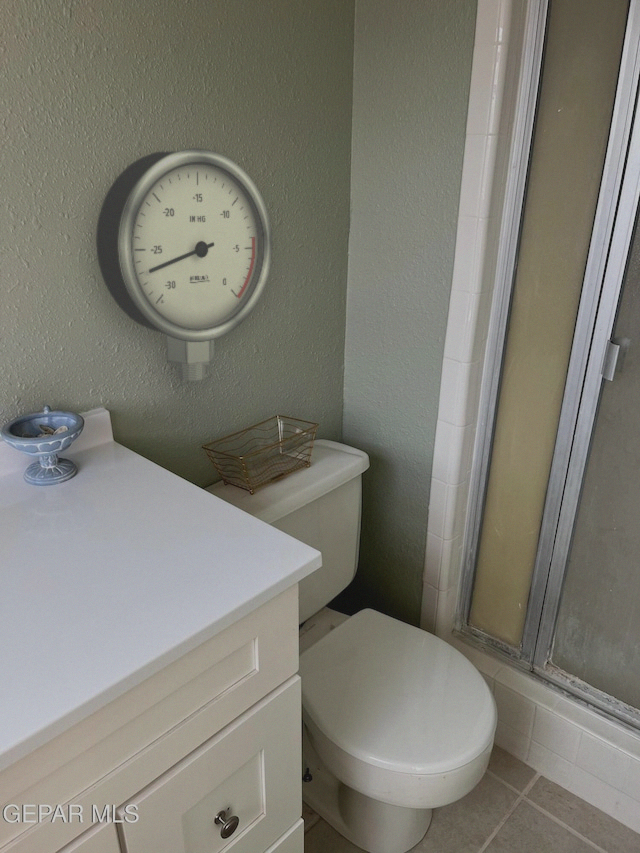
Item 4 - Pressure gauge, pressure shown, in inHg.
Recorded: -27 inHg
